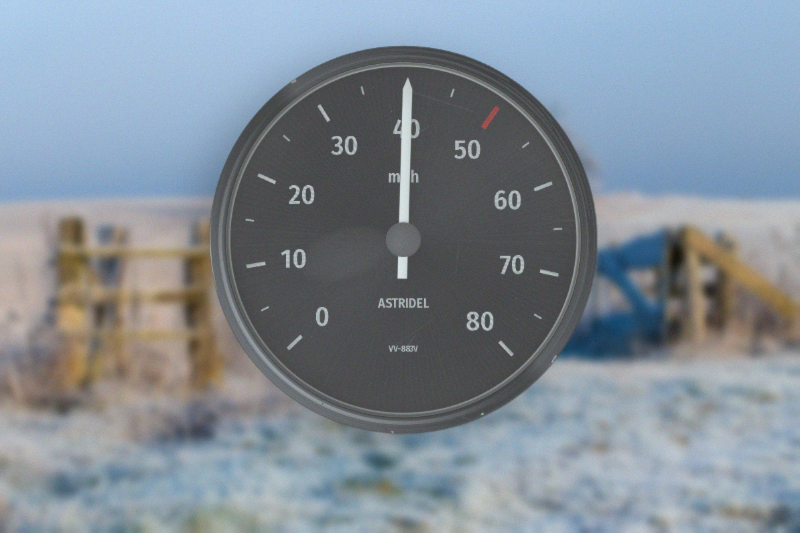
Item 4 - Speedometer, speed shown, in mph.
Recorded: 40 mph
